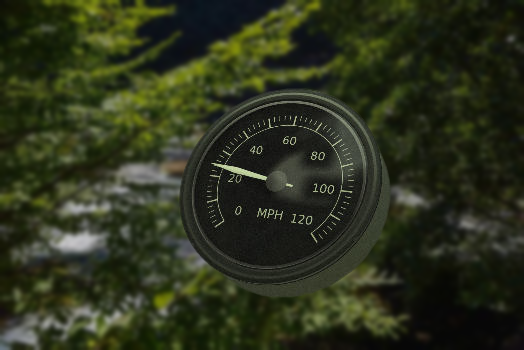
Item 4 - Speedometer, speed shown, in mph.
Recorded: 24 mph
